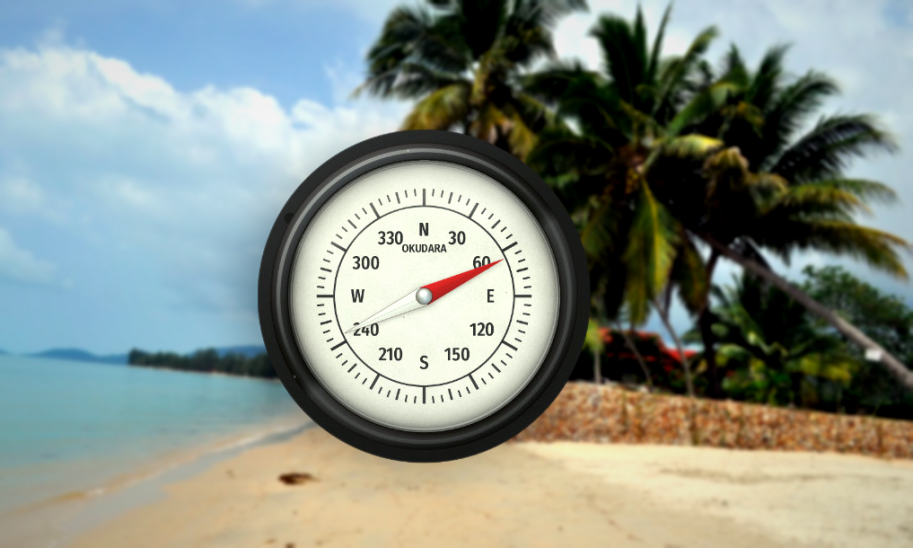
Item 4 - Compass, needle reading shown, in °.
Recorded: 65 °
